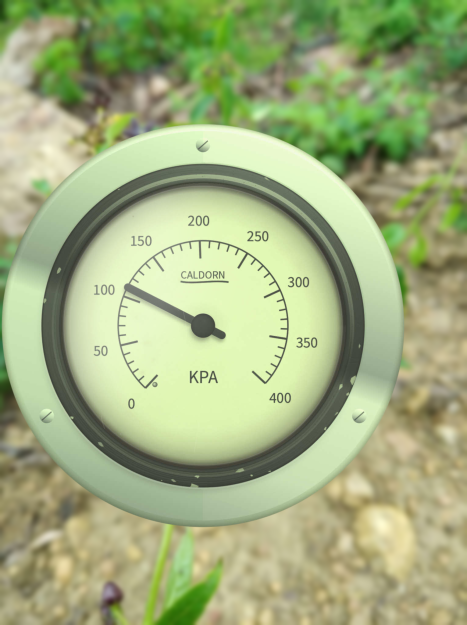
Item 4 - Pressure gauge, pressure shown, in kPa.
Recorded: 110 kPa
